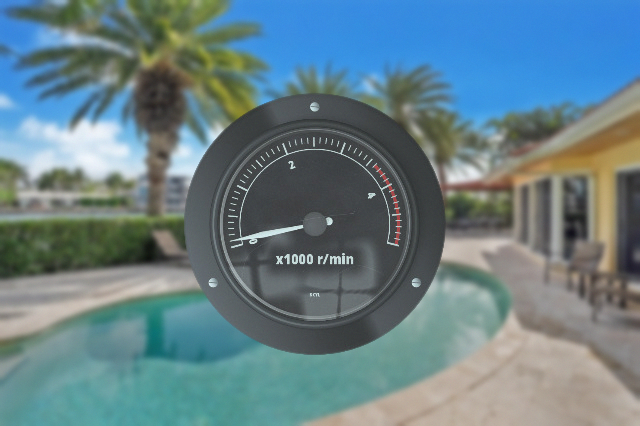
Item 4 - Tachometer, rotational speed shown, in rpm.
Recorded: 100 rpm
